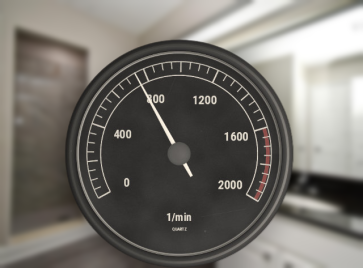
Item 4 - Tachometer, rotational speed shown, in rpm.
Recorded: 750 rpm
